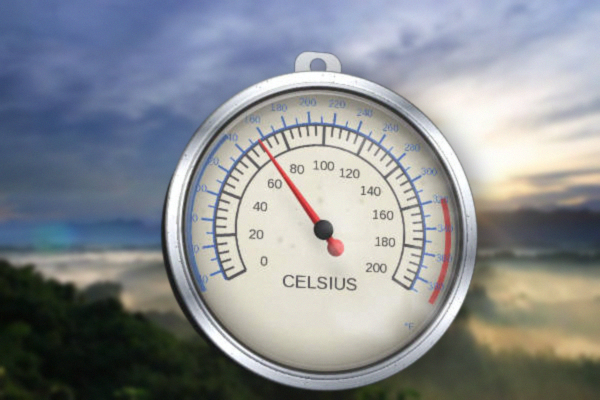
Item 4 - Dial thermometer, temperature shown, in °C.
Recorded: 68 °C
